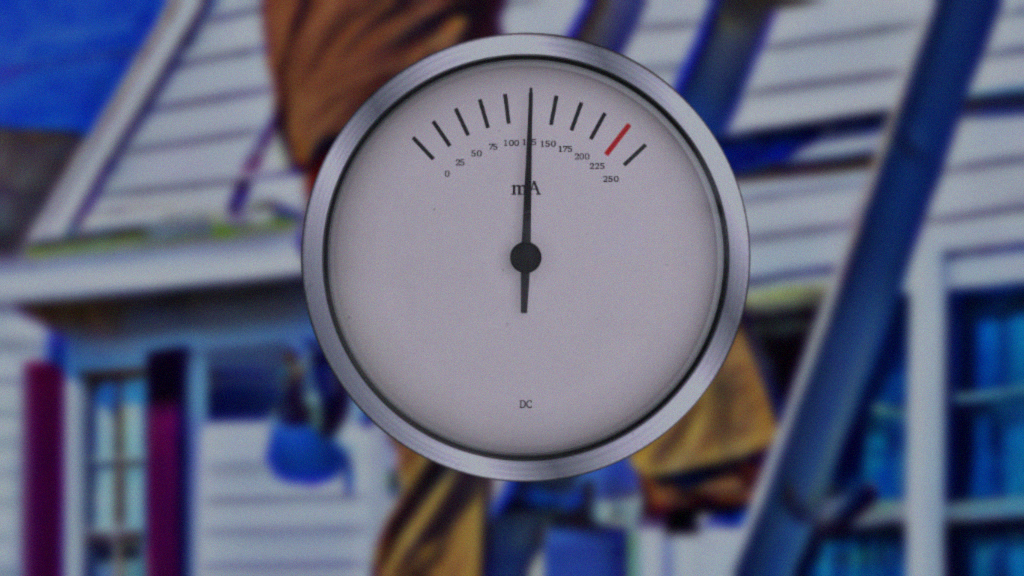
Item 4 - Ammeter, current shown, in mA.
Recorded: 125 mA
